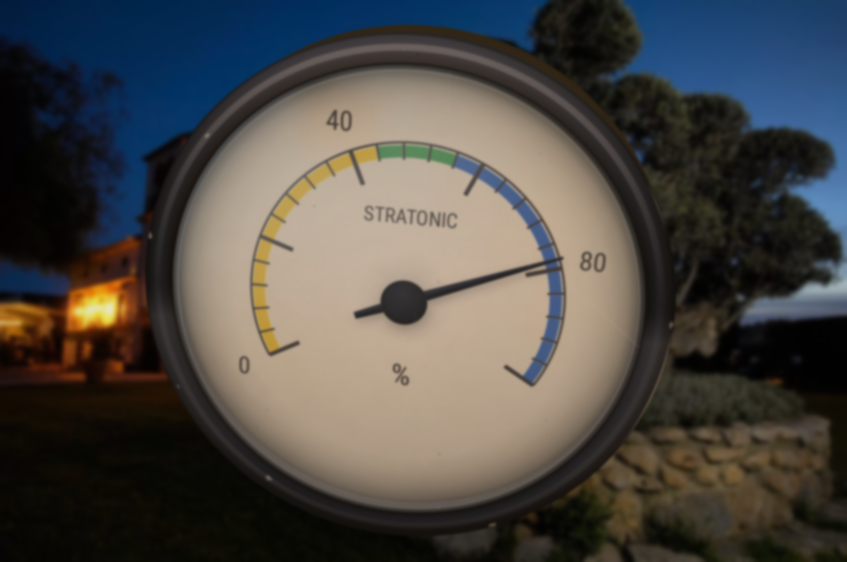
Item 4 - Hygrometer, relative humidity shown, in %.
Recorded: 78 %
